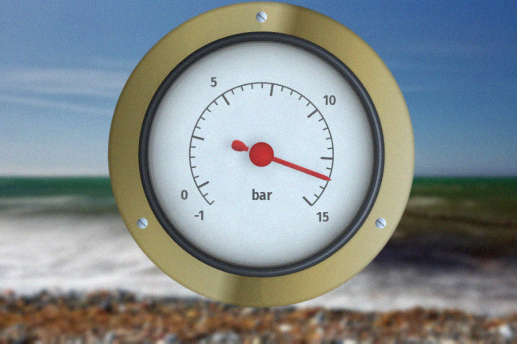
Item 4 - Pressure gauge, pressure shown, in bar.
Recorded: 13.5 bar
